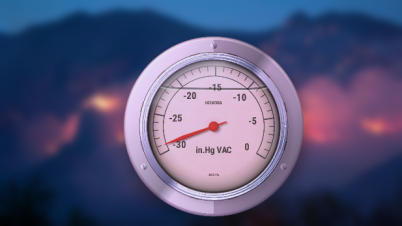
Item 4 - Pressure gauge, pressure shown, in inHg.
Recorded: -29 inHg
